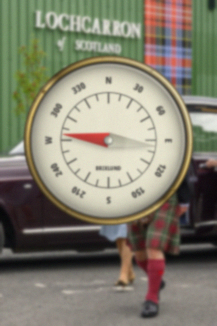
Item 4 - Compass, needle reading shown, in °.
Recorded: 277.5 °
